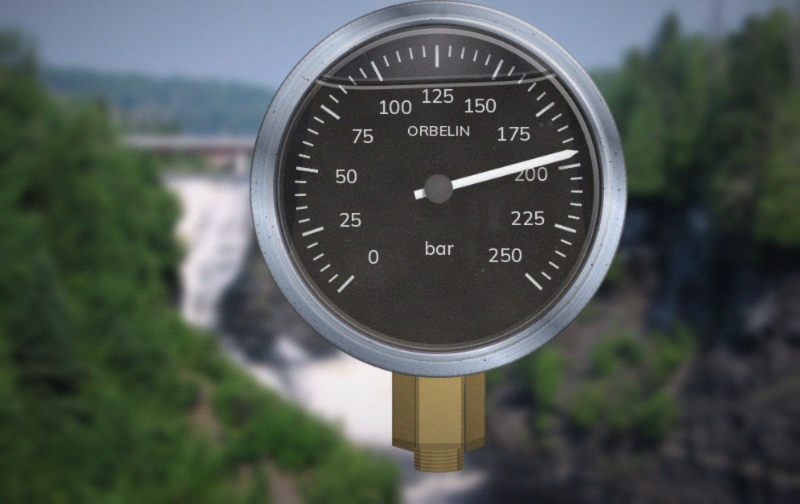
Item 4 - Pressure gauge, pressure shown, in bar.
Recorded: 195 bar
